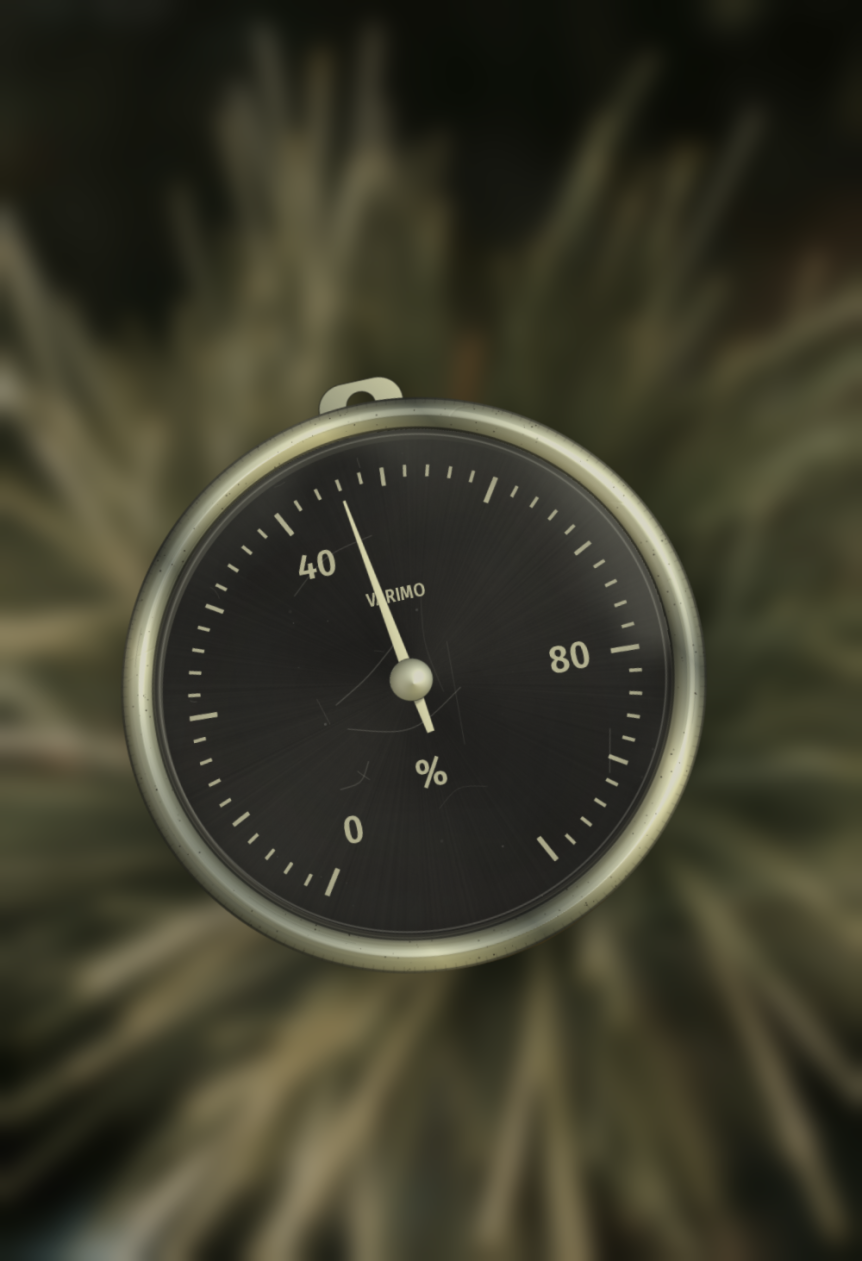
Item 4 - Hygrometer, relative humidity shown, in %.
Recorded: 46 %
